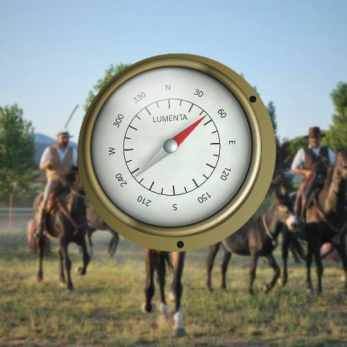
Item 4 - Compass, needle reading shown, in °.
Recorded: 52.5 °
